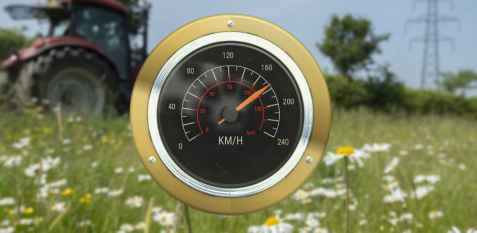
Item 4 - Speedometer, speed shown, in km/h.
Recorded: 175 km/h
